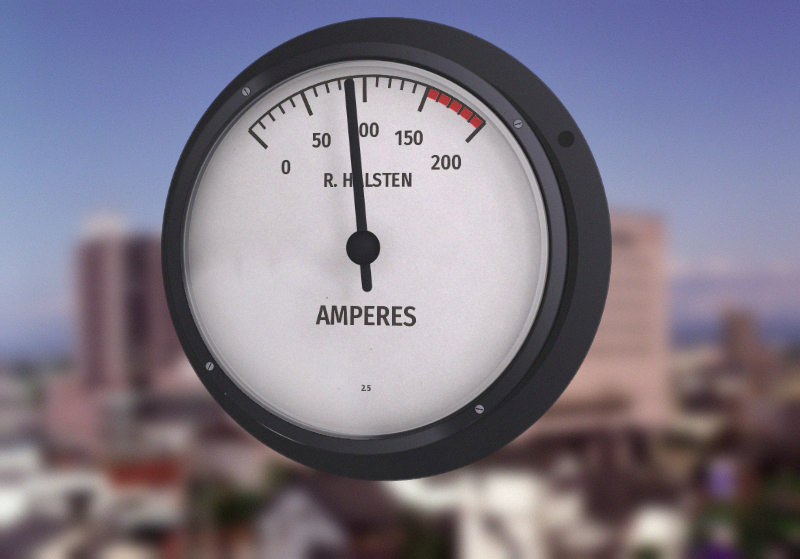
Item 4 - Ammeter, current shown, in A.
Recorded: 90 A
